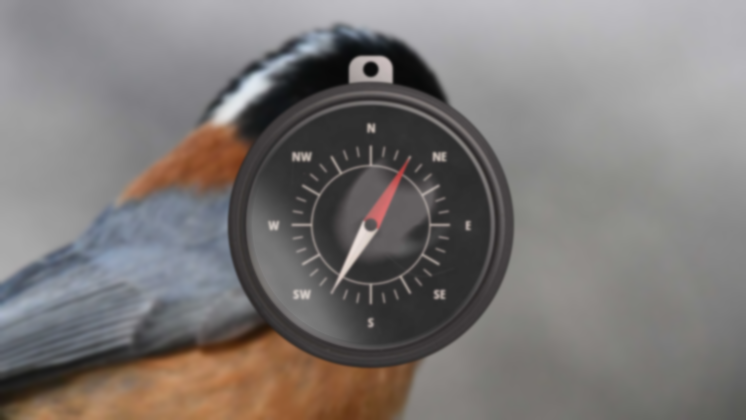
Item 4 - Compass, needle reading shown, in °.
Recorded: 30 °
